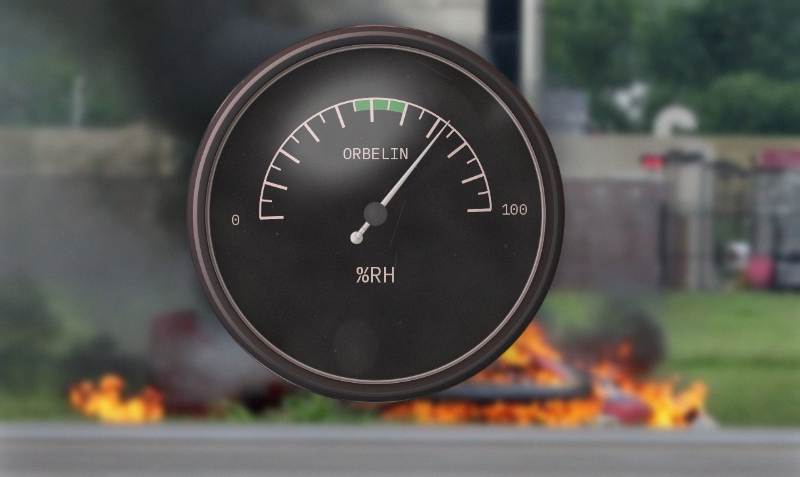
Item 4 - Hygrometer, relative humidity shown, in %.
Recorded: 72.5 %
